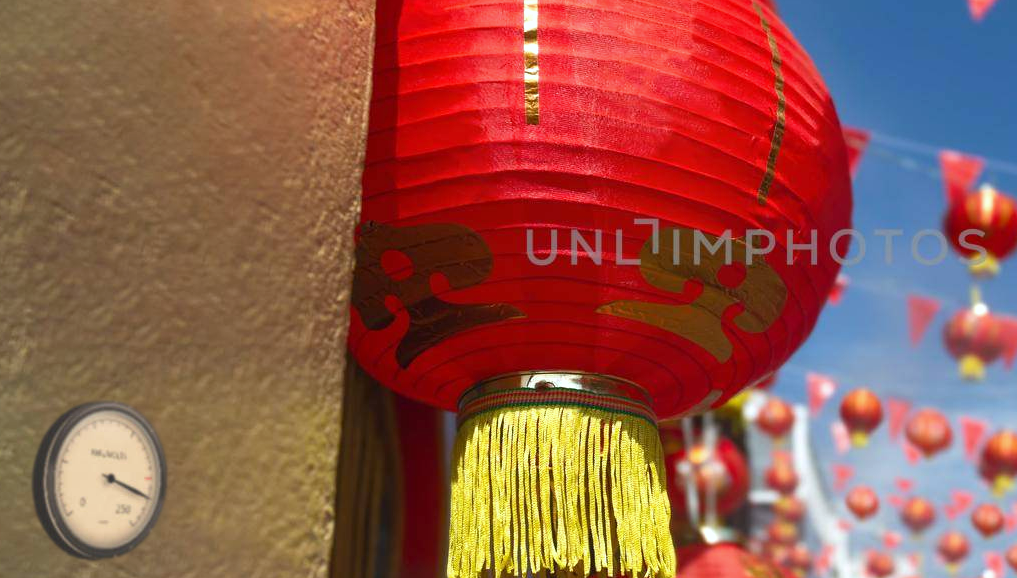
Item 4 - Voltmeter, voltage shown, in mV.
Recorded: 220 mV
